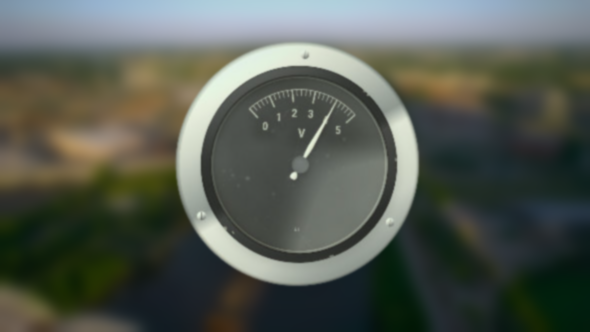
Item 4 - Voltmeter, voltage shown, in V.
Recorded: 4 V
